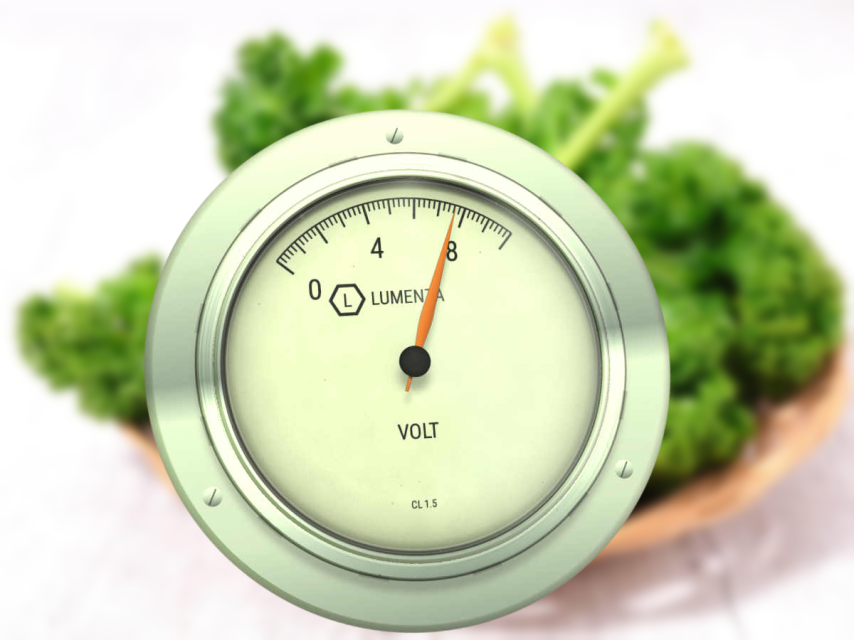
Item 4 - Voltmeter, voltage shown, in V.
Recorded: 7.6 V
